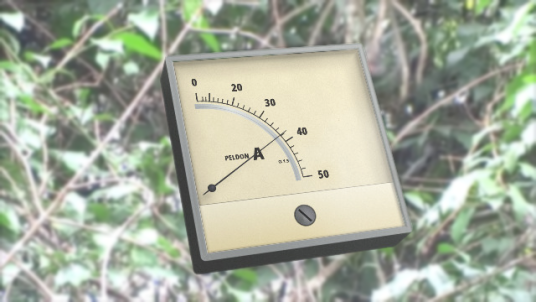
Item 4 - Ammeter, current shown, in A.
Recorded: 38 A
